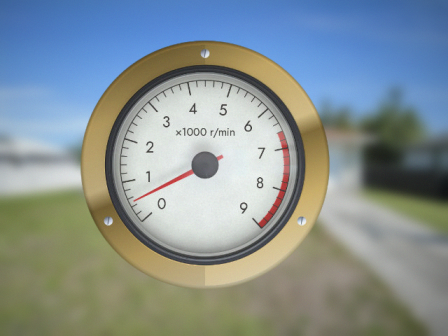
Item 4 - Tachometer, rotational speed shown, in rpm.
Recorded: 500 rpm
